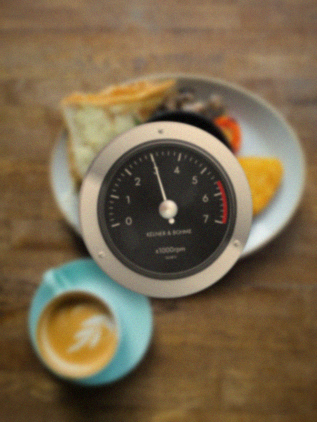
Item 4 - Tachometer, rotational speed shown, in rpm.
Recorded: 3000 rpm
